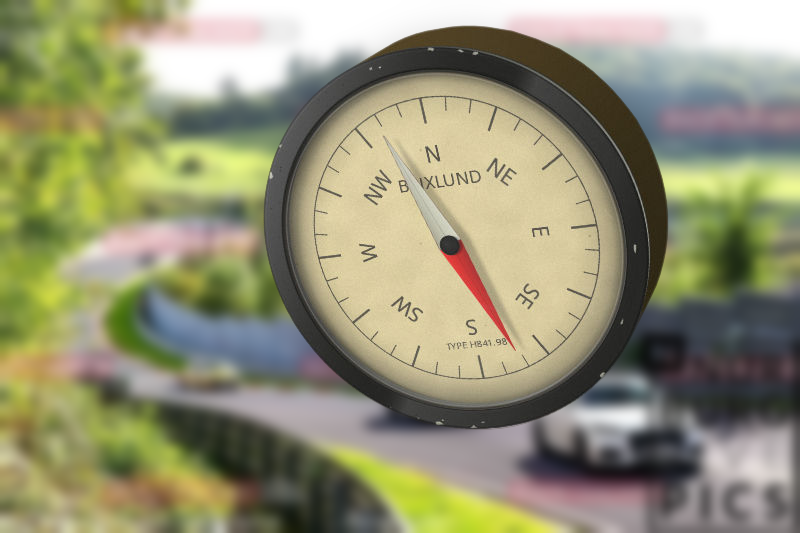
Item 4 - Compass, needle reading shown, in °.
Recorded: 160 °
